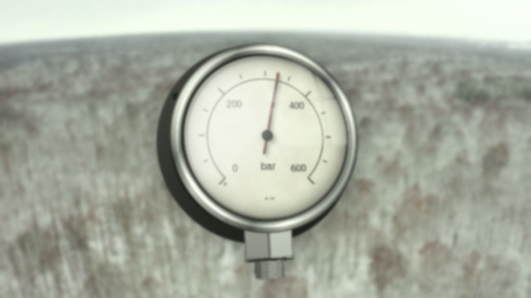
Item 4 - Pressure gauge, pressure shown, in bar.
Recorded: 325 bar
